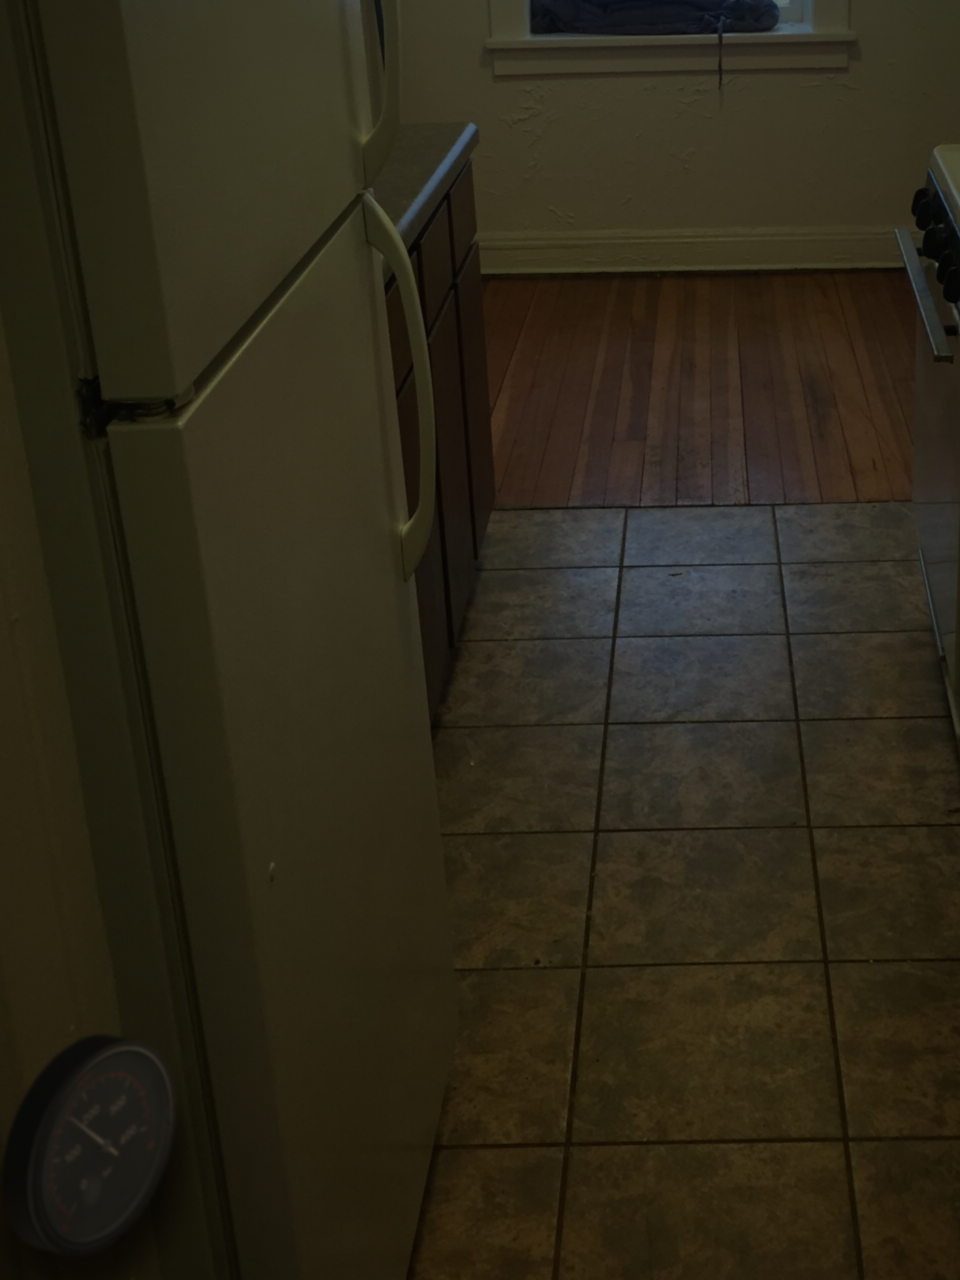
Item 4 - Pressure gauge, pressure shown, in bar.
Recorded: 160 bar
